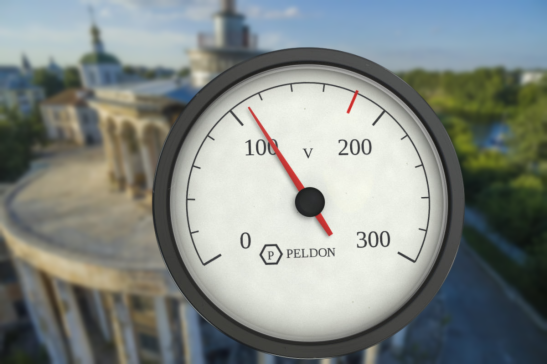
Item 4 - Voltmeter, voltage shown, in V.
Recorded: 110 V
